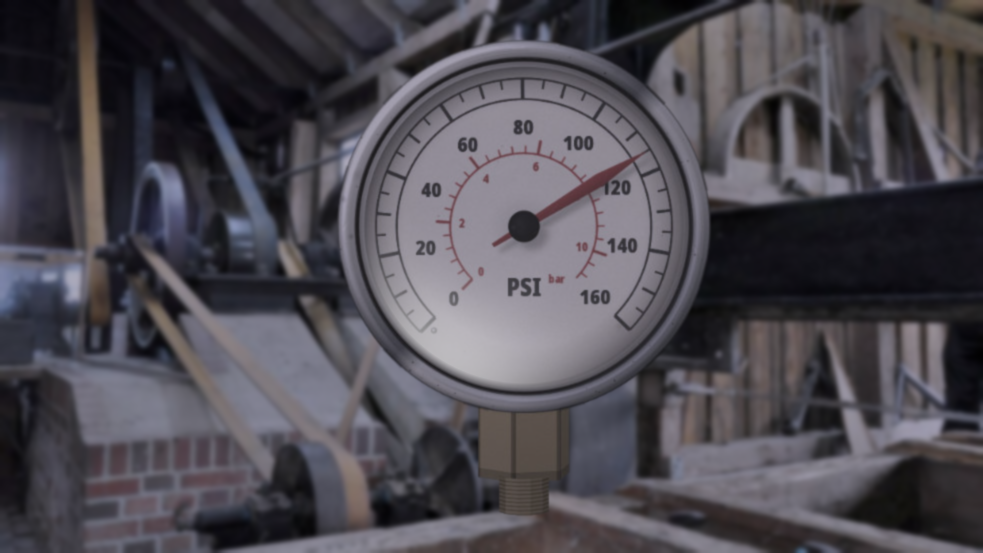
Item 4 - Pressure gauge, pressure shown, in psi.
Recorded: 115 psi
